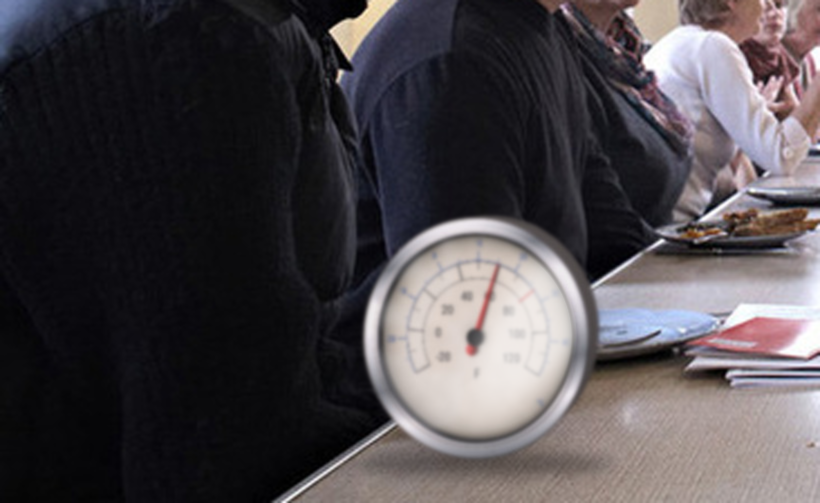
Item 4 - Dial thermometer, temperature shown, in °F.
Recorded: 60 °F
